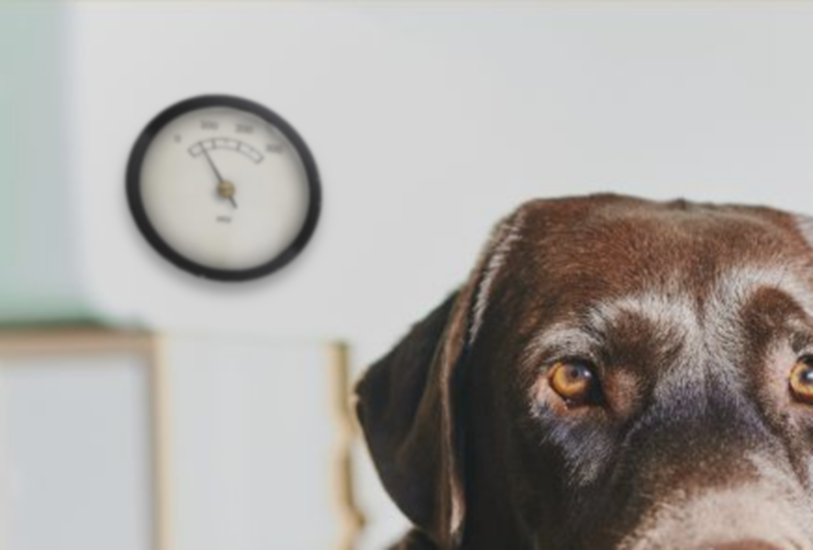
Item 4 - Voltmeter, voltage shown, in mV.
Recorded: 50 mV
